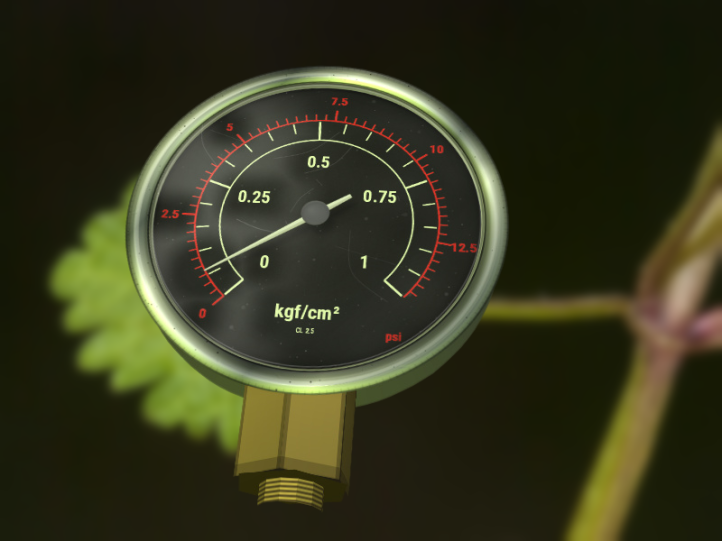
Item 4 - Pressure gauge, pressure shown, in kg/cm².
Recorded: 0.05 kg/cm²
